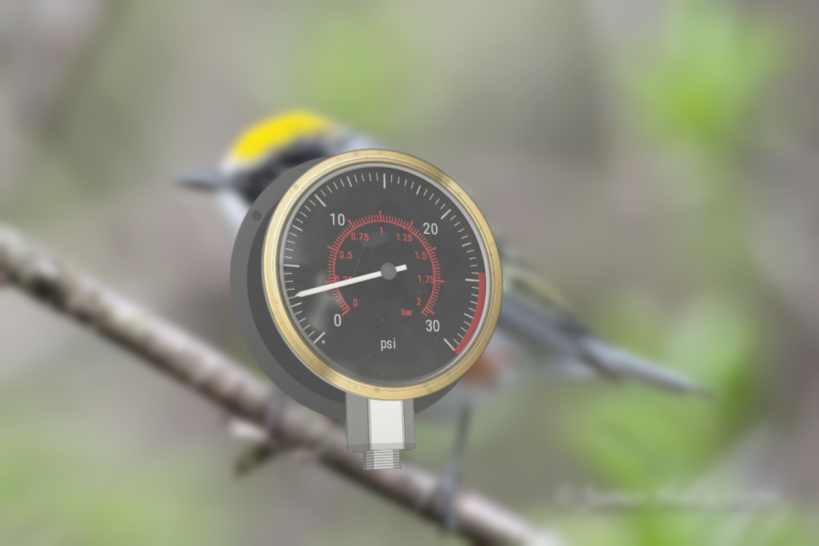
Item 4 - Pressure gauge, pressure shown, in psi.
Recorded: 3 psi
